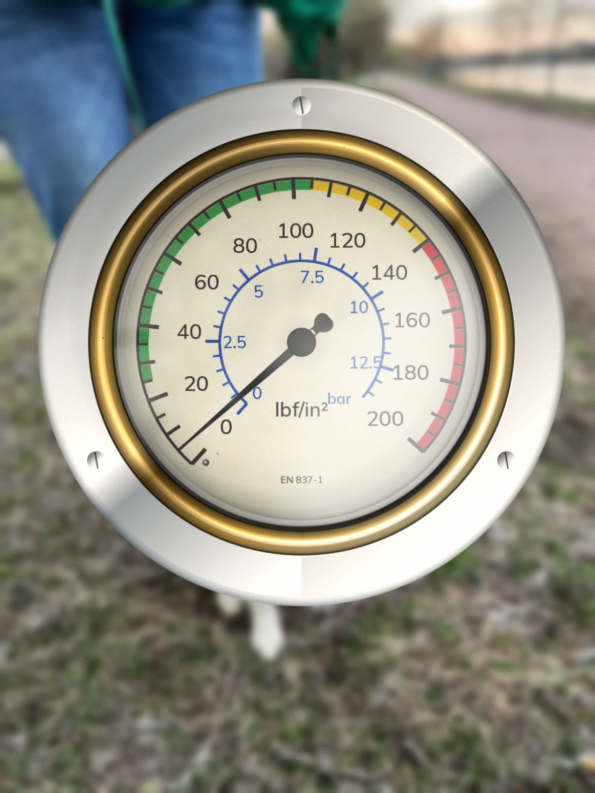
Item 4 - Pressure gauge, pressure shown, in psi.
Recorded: 5 psi
